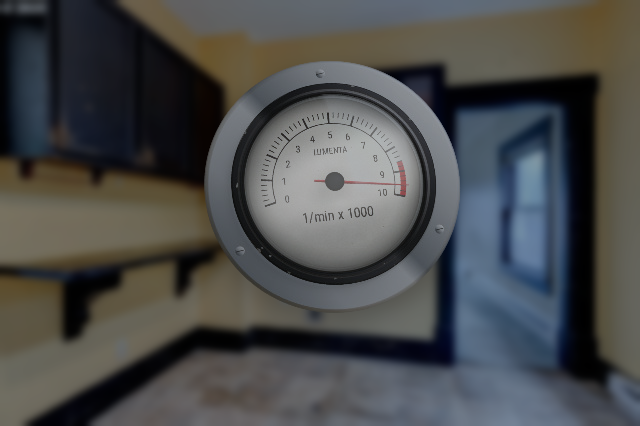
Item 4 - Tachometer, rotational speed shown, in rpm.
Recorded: 9600 rpm
